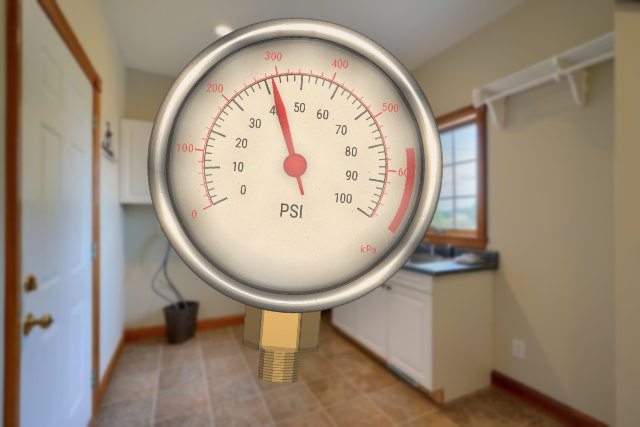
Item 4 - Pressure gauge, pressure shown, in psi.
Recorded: 42 psi
